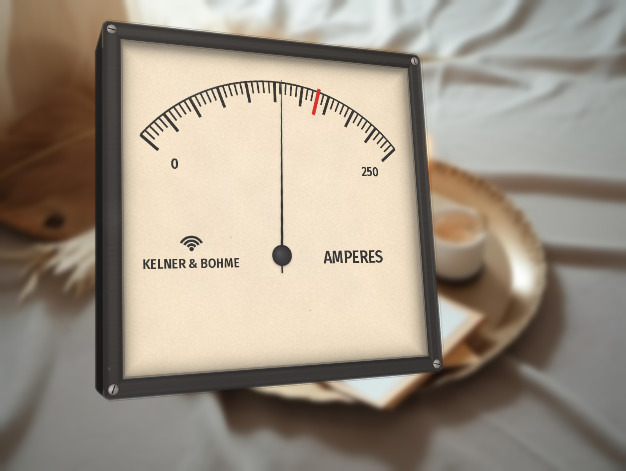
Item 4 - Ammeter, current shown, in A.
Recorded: 130 A
